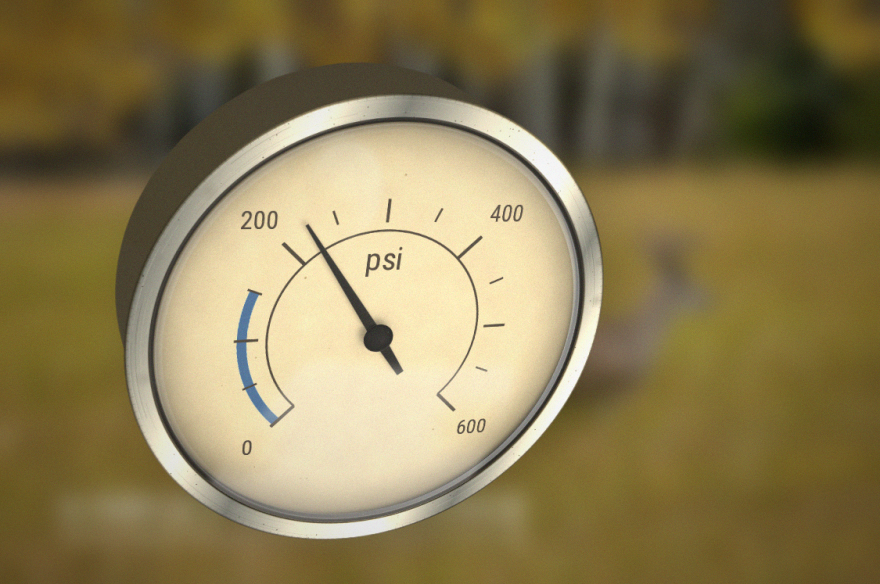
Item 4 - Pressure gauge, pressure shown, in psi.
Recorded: 225 psi
